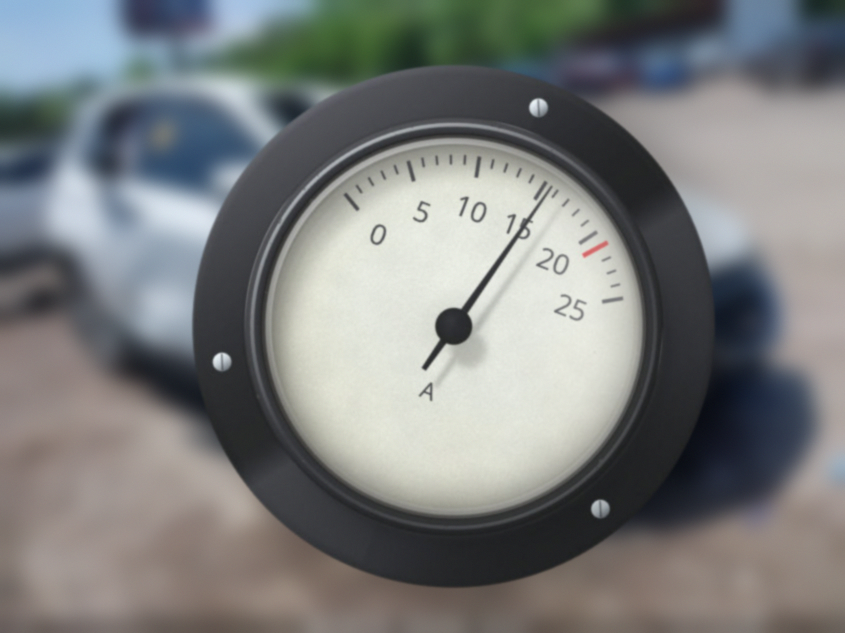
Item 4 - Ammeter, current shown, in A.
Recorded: 15.5 A
